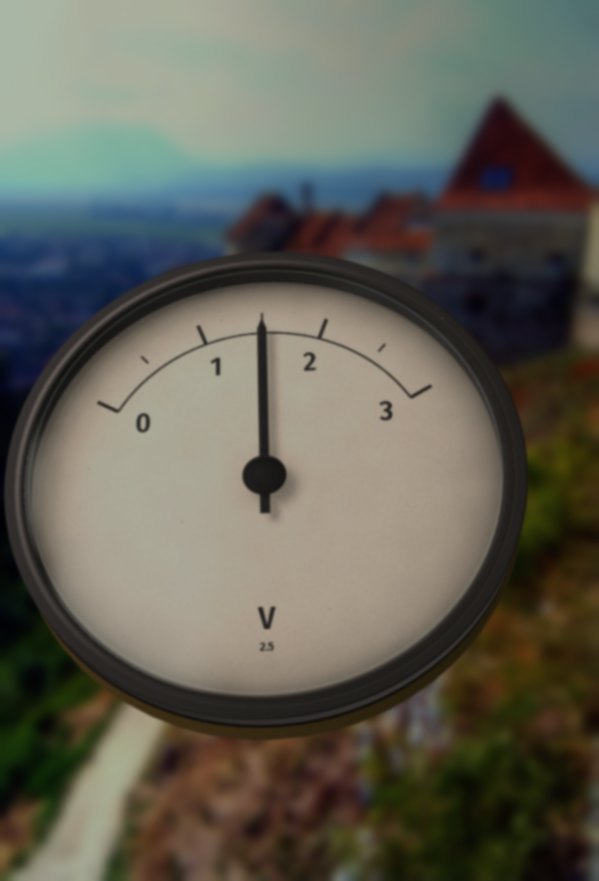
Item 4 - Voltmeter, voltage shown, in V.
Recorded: 1.5 V
